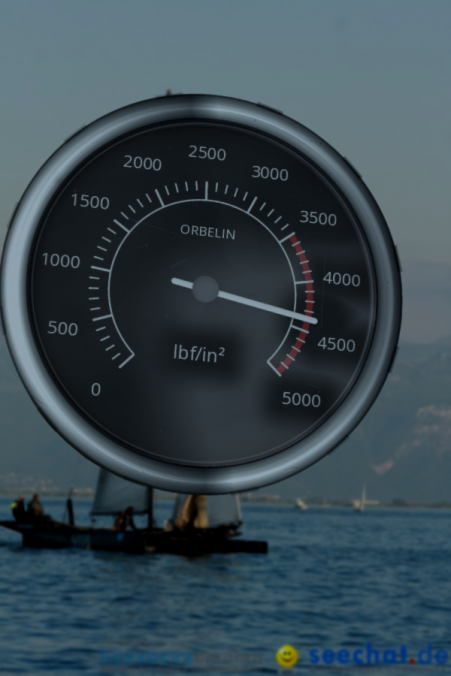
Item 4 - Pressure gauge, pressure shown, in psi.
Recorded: 4400 psi
